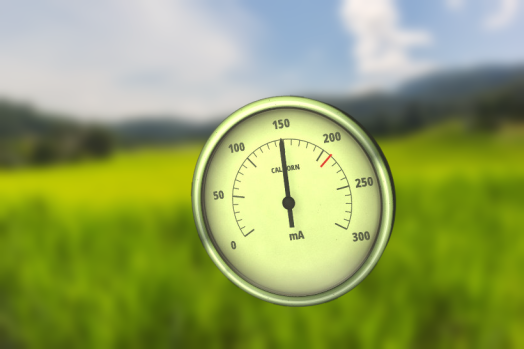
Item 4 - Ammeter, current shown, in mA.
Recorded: 150 mA
